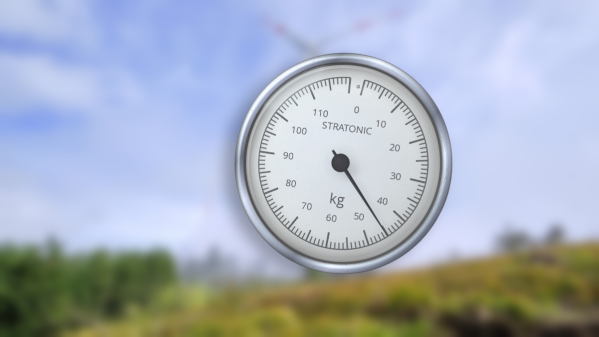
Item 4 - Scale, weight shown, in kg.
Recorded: 45 kg
